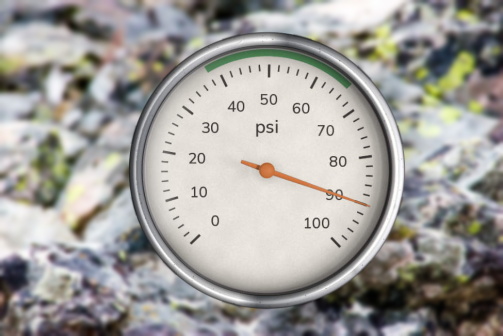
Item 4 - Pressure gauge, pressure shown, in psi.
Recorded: 90 psi
